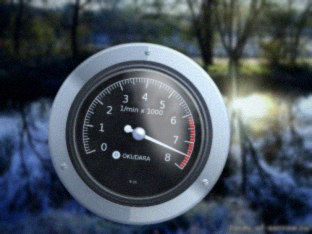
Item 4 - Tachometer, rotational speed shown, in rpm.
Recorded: 7500 rpm
